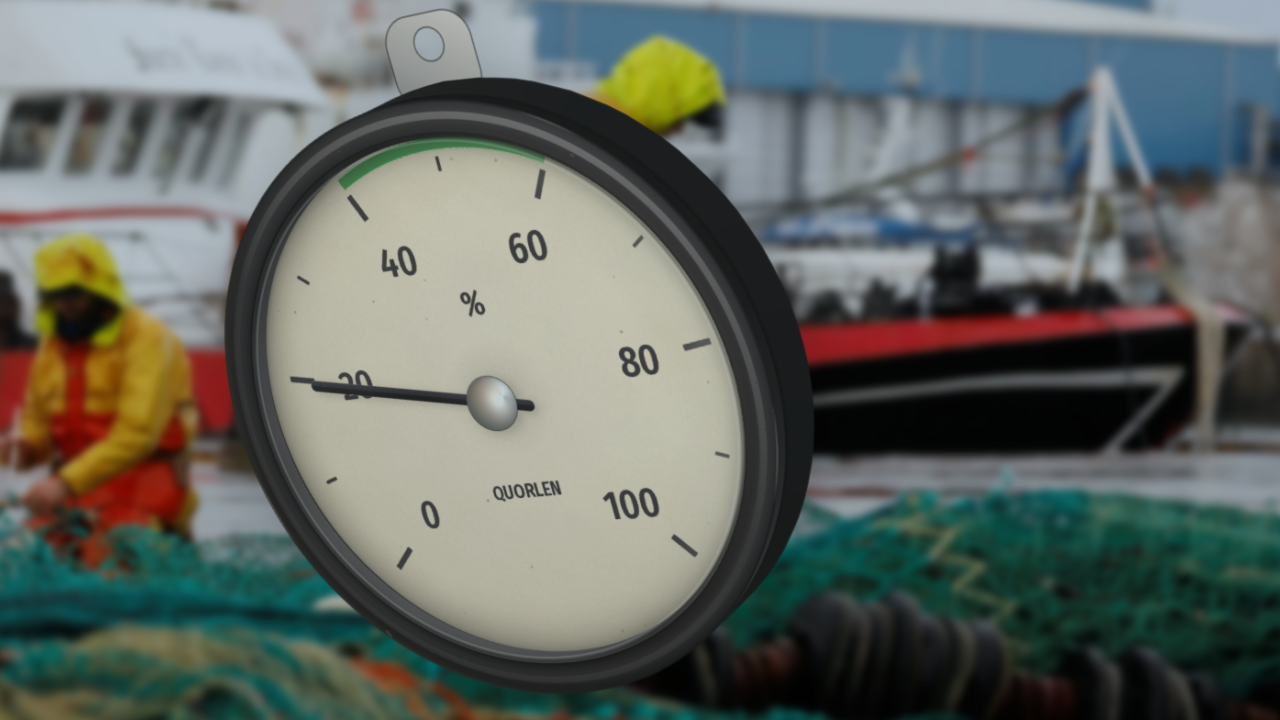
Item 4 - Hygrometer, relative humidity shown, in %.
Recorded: 20 %
